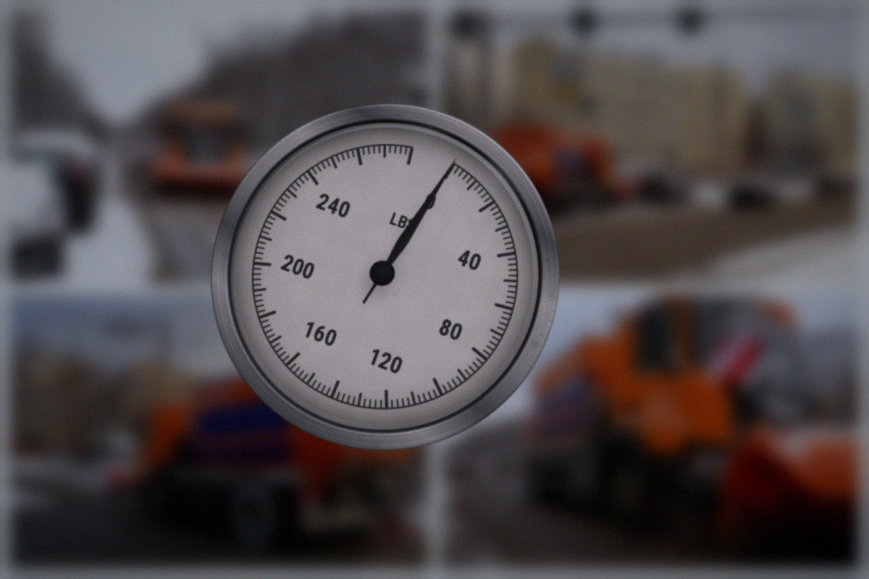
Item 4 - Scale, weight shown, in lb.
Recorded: 0 lb
